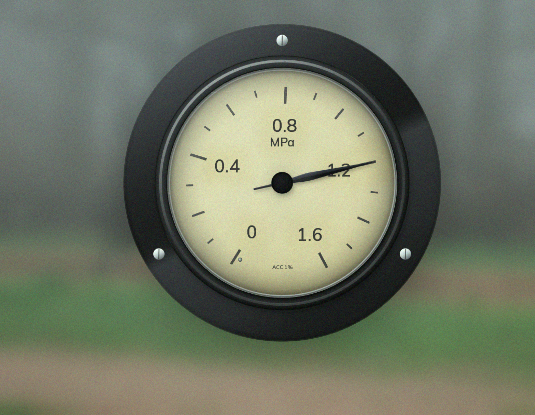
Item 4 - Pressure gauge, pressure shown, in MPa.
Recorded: 1.2 MPa
